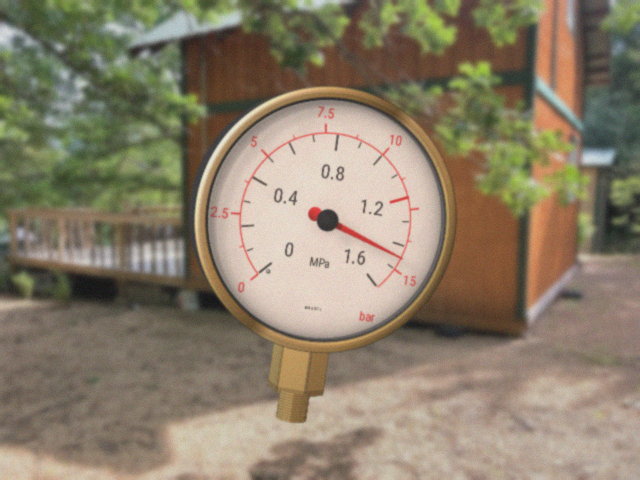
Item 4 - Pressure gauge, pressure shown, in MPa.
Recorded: 1.45 MPa
